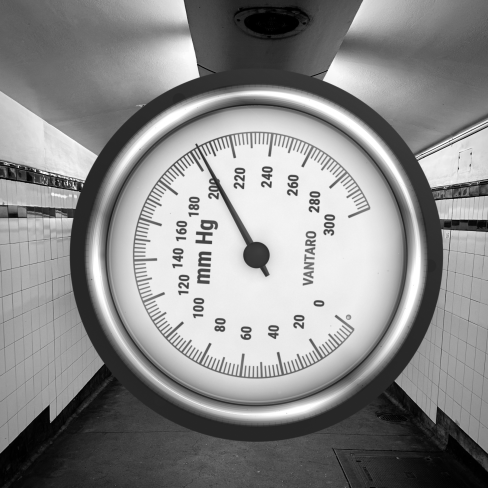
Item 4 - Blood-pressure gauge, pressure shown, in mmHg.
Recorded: 204 mmHg
